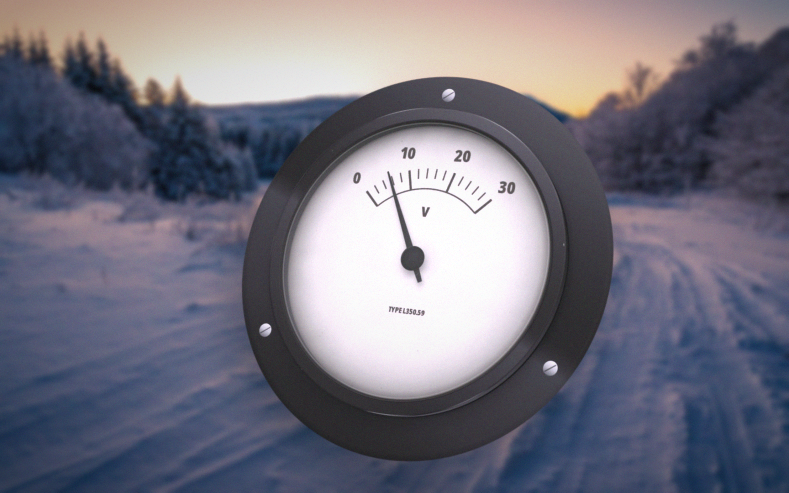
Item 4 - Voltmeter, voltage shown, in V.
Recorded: 6 V
